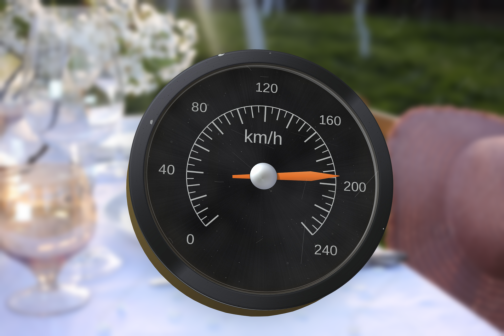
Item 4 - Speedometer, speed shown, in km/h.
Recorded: 195 km/h
